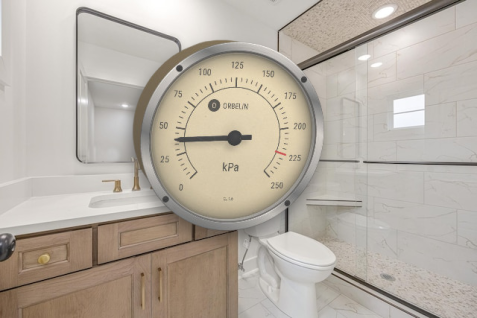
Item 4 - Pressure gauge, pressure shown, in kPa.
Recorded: 40 kPa
